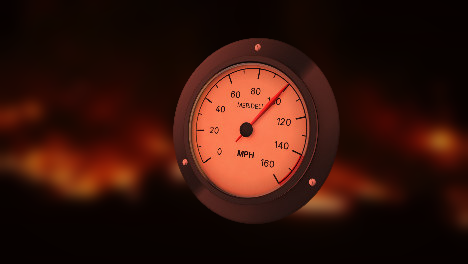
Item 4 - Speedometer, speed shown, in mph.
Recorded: 100 mph
